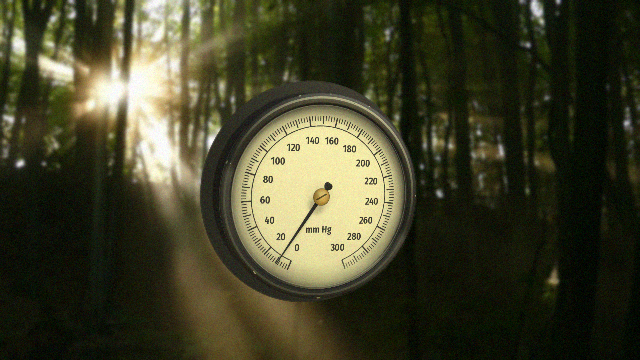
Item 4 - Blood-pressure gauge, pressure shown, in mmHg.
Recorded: 10 mmHg
